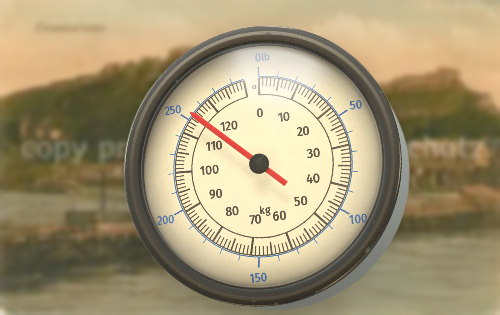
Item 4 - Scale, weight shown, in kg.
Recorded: 115 kg
